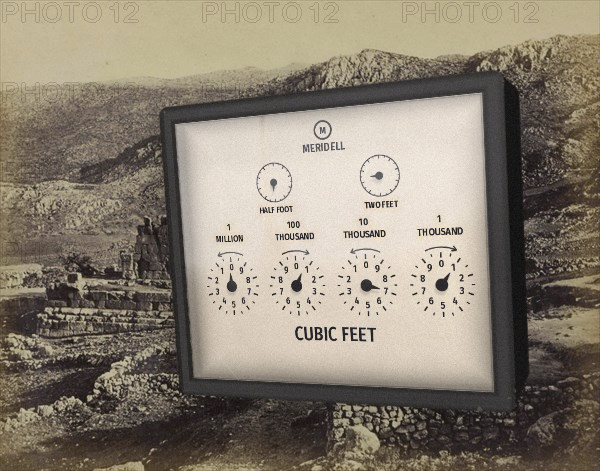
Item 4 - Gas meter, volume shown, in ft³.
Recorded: 7100 ft³
